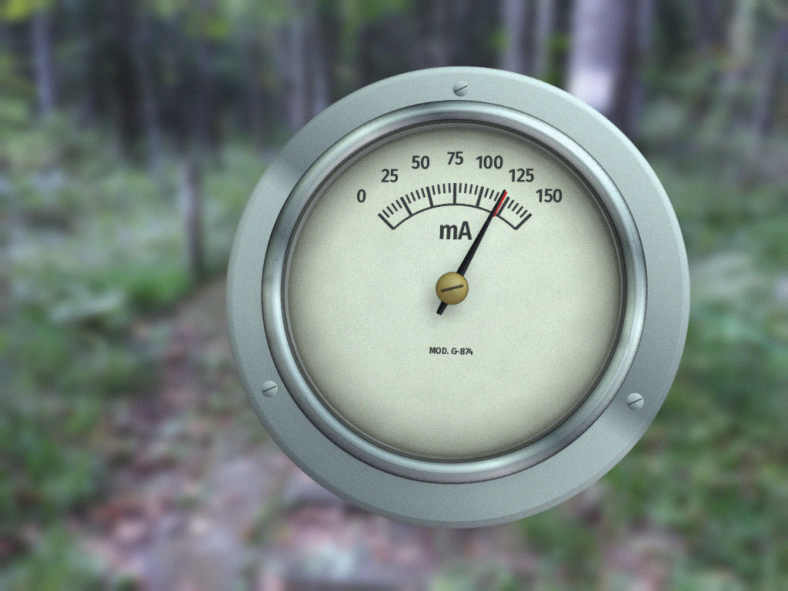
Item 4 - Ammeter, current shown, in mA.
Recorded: 120 mA
